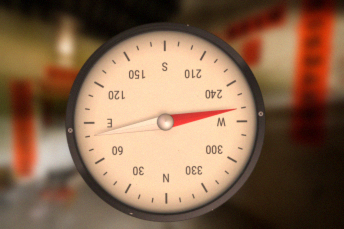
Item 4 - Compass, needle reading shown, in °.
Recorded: 260 °
